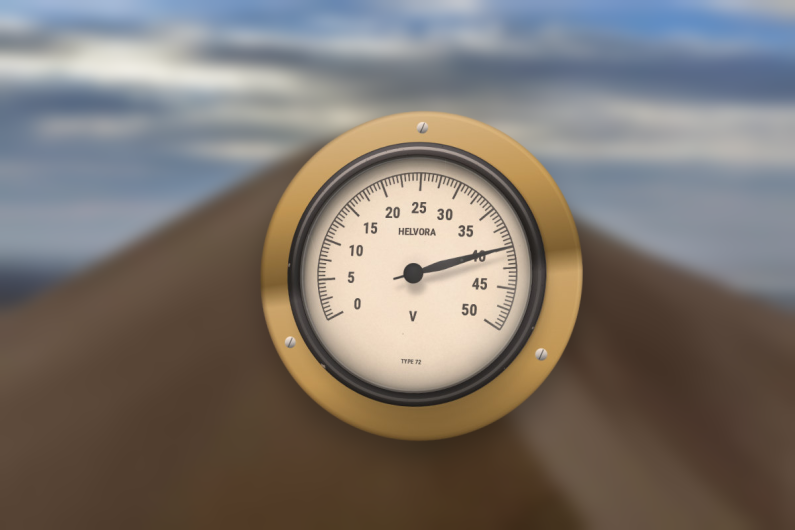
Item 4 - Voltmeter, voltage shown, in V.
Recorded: 40 V
